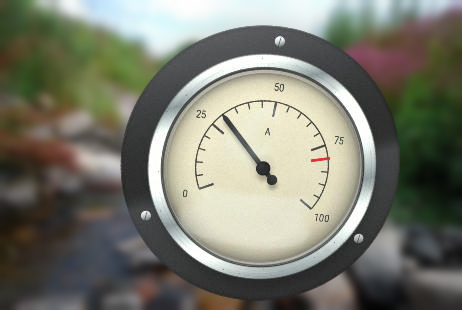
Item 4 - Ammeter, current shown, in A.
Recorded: 30 A
